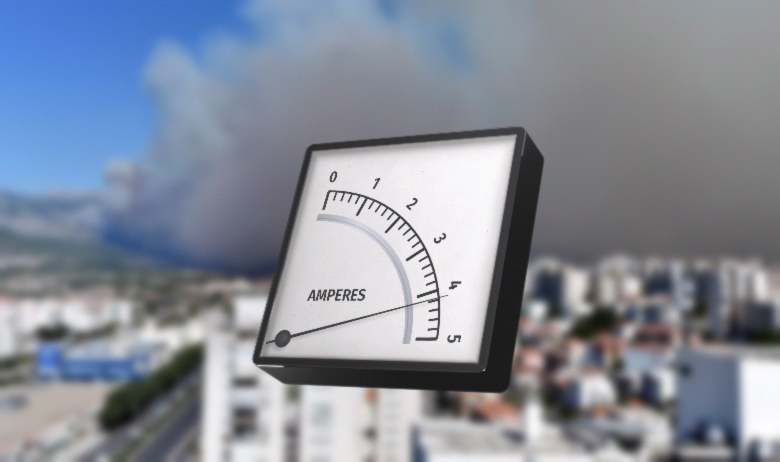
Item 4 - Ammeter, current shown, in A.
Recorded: 4.2 A
